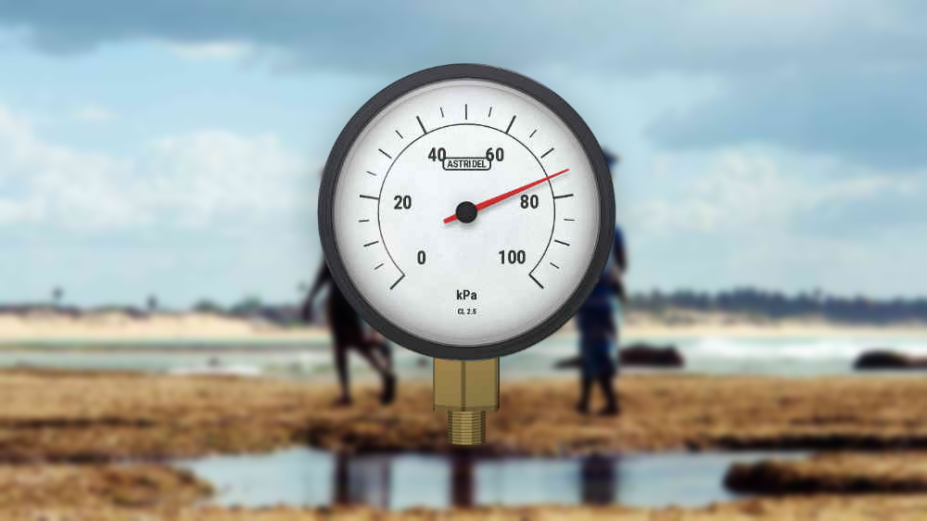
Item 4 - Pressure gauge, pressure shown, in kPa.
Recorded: 75 kPa
